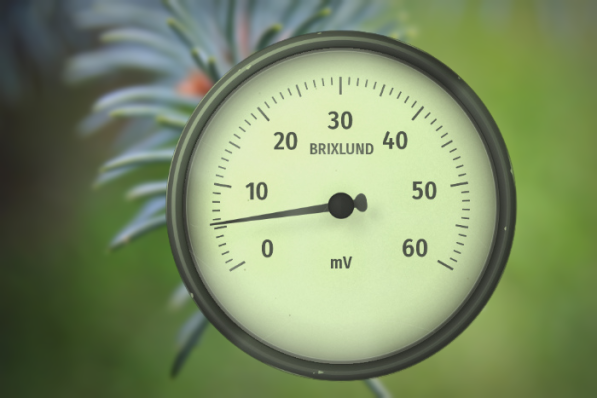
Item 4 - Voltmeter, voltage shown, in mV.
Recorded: 5.5 mV
